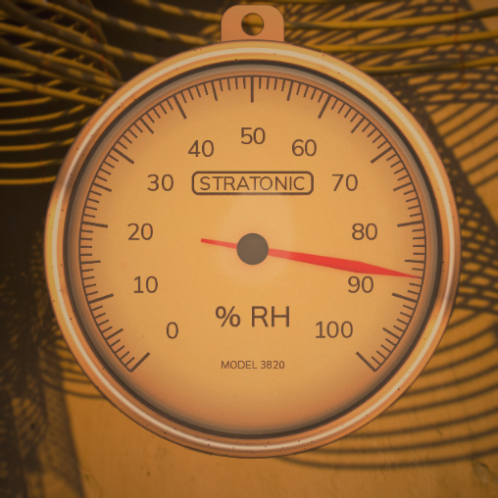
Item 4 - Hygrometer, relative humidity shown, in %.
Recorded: 87 %
